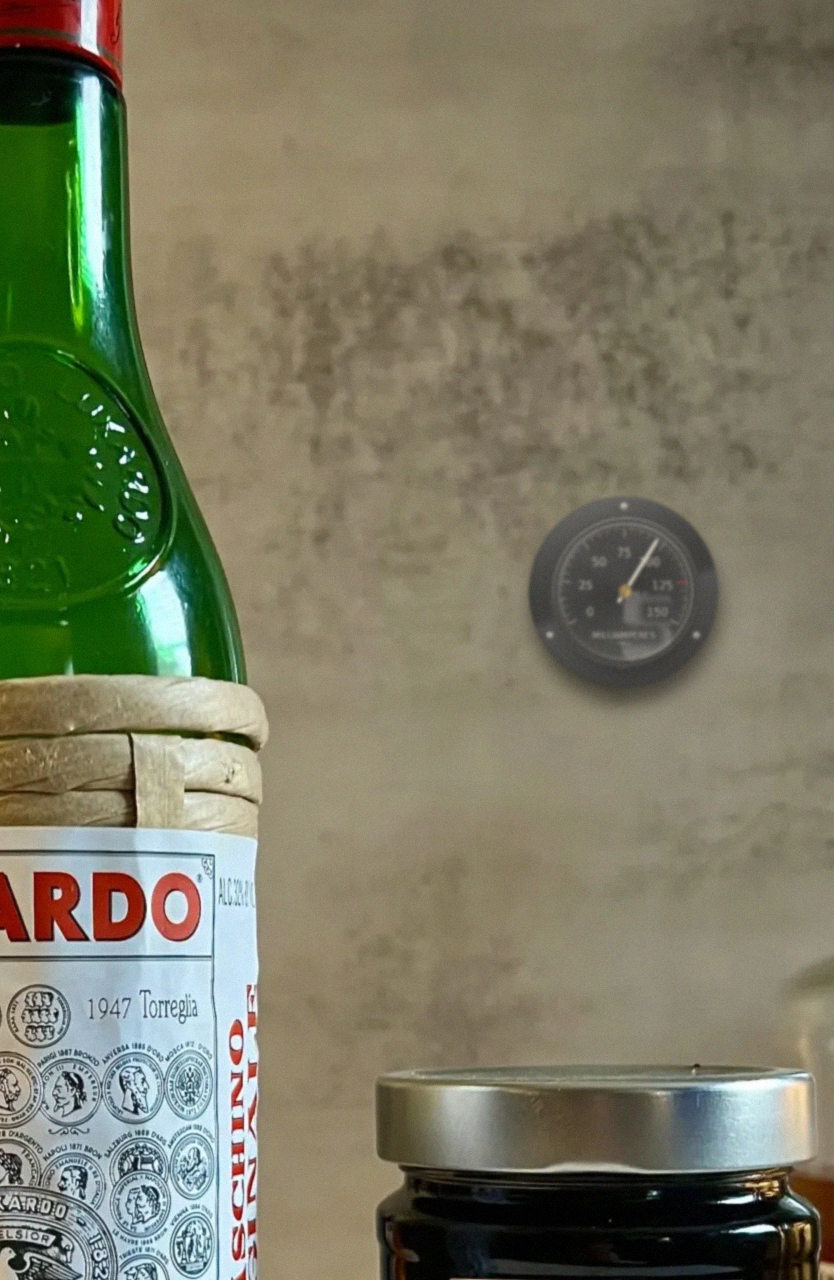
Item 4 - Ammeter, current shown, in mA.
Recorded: 95 mA
